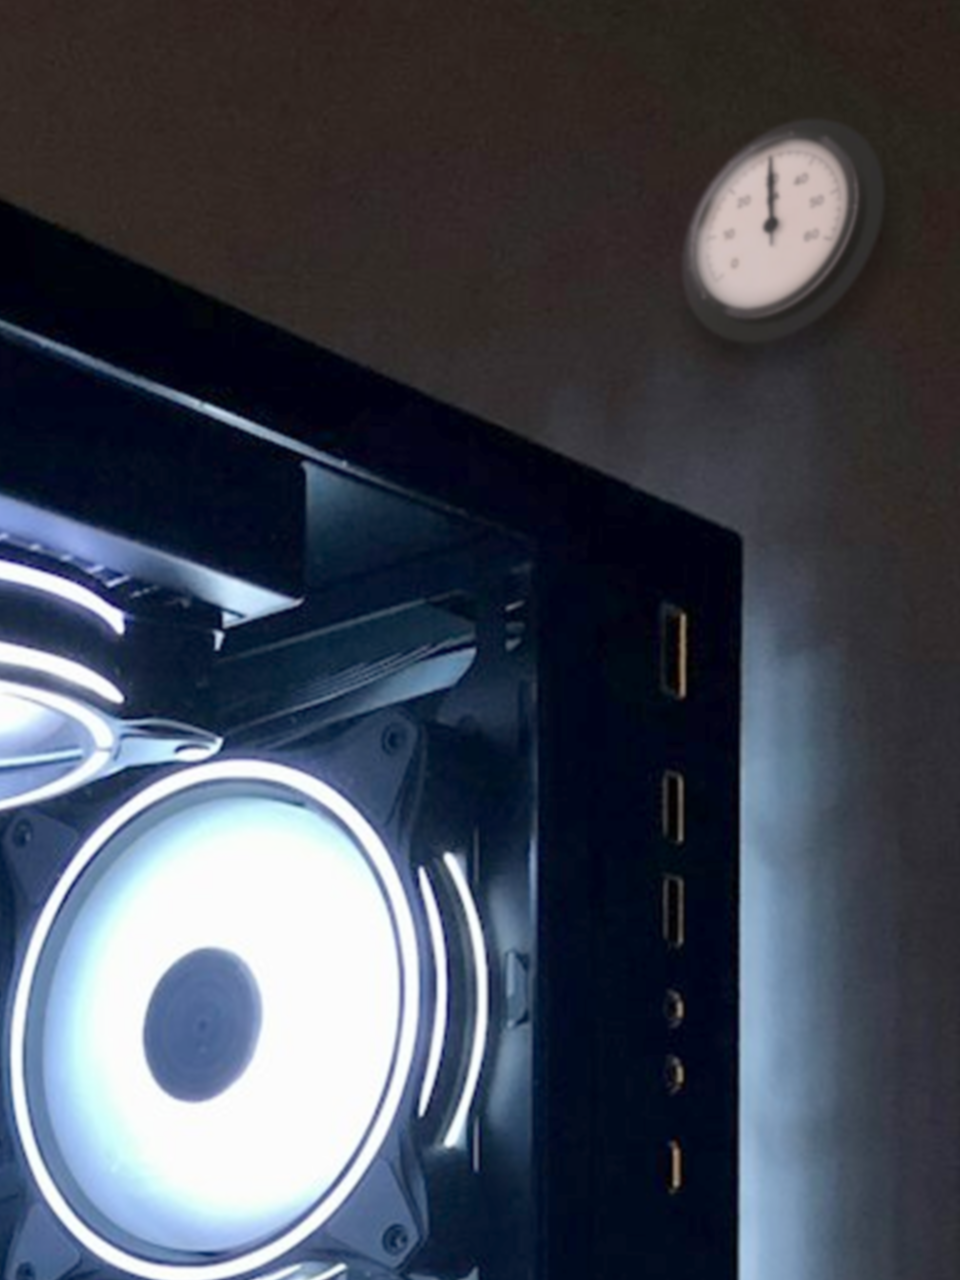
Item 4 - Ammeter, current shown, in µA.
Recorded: 30 µA
